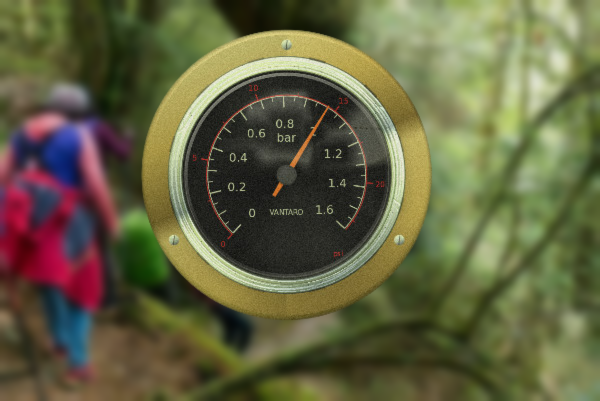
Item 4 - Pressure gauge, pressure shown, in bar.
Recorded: 1 bar
